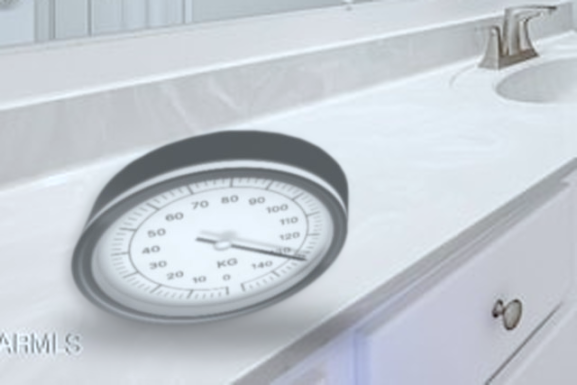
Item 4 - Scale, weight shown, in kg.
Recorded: 130 kg
